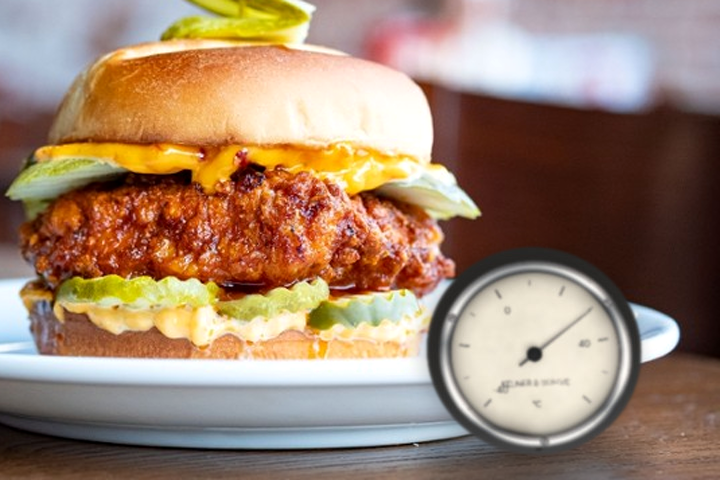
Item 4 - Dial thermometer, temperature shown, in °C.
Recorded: 30 °C
